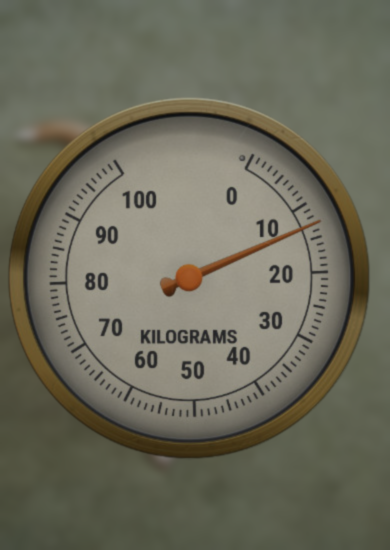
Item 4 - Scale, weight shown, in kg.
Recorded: 13 kg
